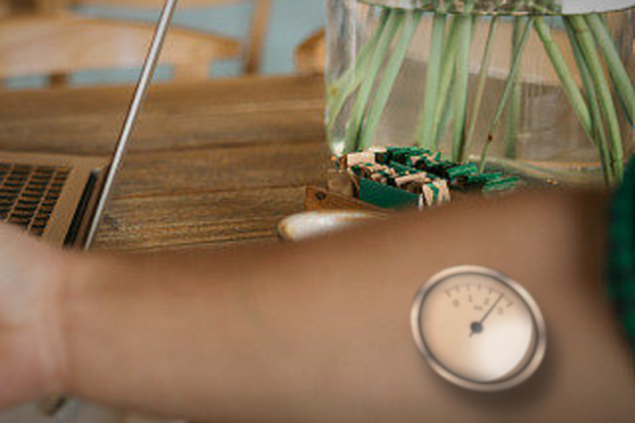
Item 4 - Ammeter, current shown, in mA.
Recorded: 2.5 mA
